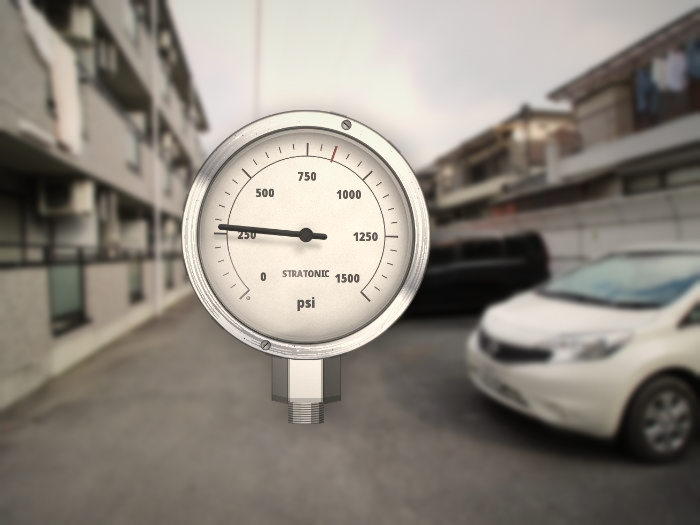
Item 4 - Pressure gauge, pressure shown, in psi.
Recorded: 275 psi
